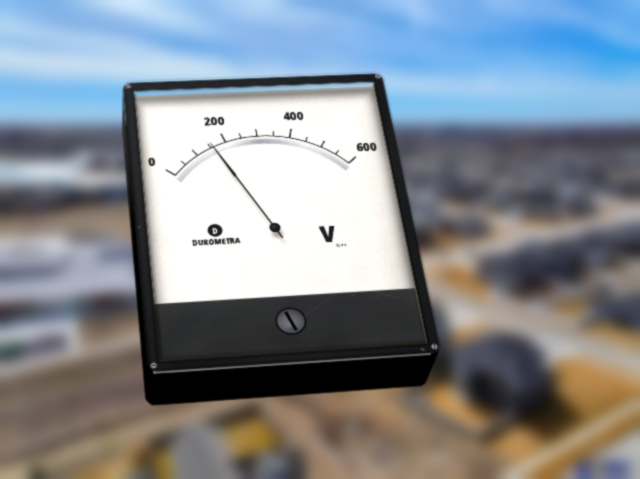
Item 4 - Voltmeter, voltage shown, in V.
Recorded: 150 V
